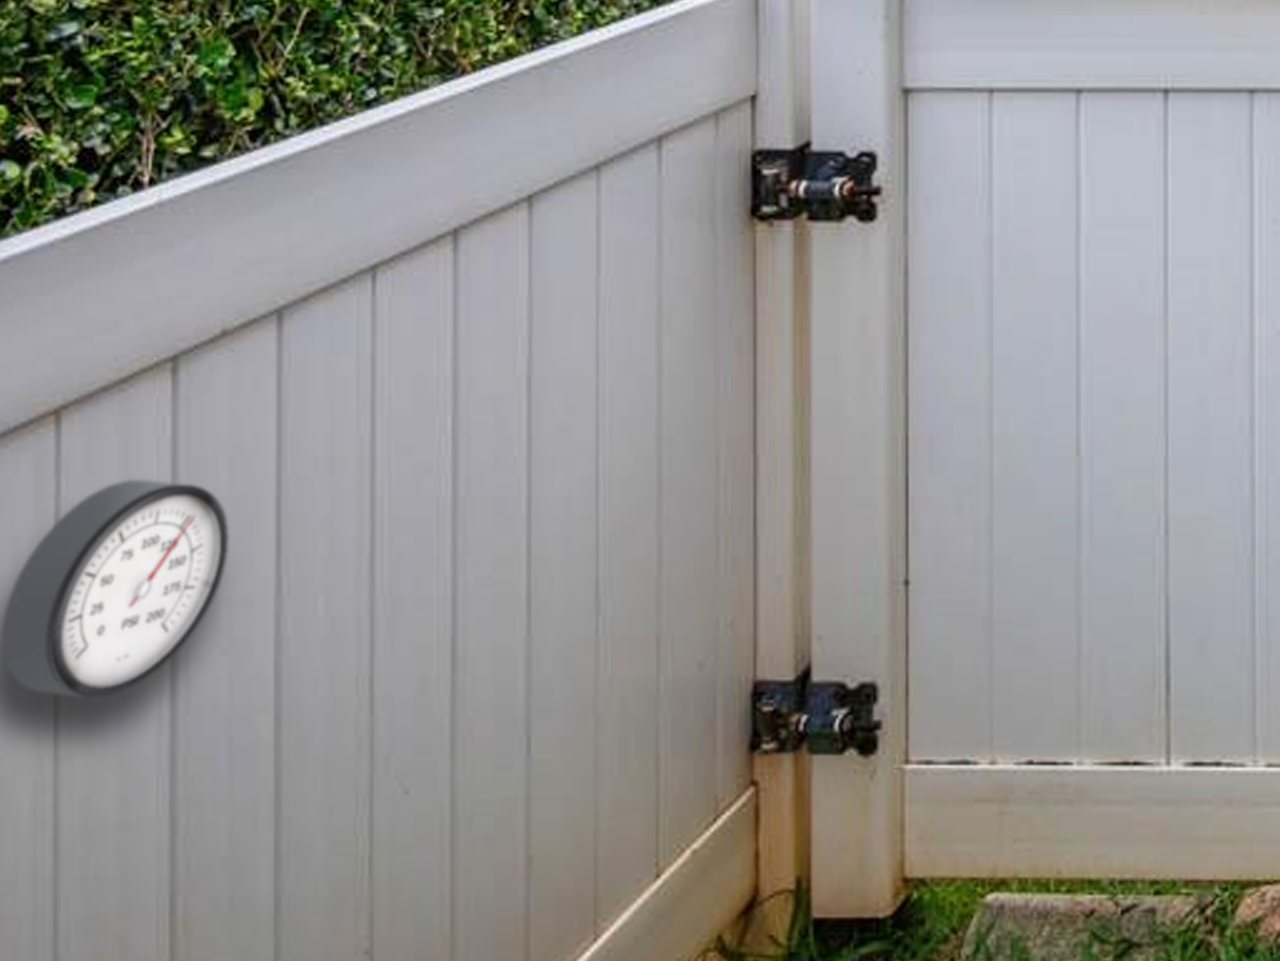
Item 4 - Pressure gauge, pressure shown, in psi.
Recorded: 125 psi
